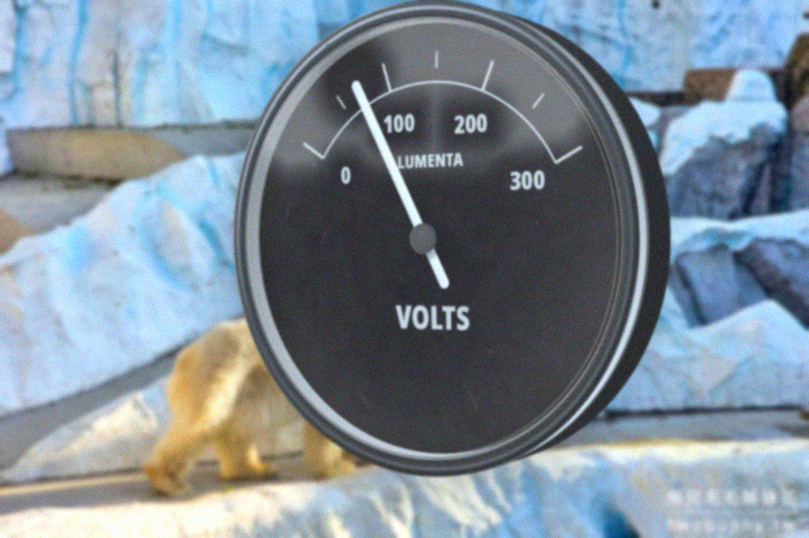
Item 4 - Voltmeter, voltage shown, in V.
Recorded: 75 V
